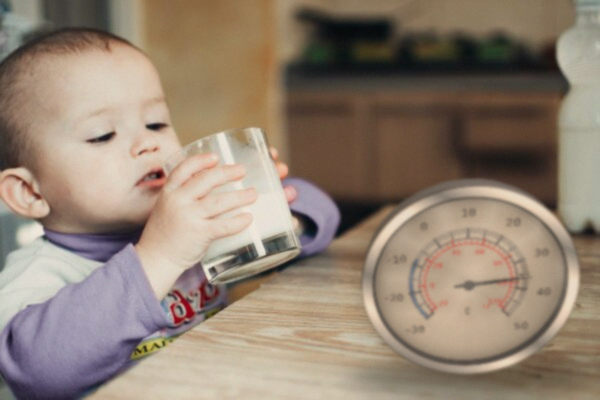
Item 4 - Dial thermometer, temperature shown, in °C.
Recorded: 35 °C
